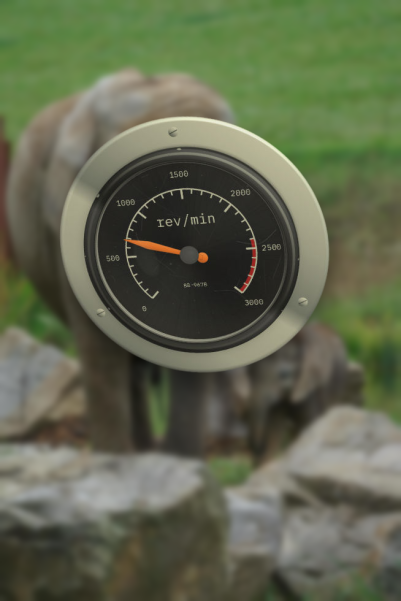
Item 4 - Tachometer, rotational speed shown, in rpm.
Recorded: 700 rpm
